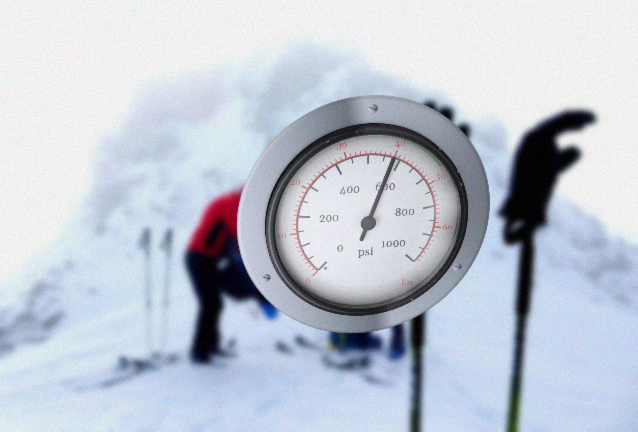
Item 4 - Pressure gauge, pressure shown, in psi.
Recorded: 575 psi
